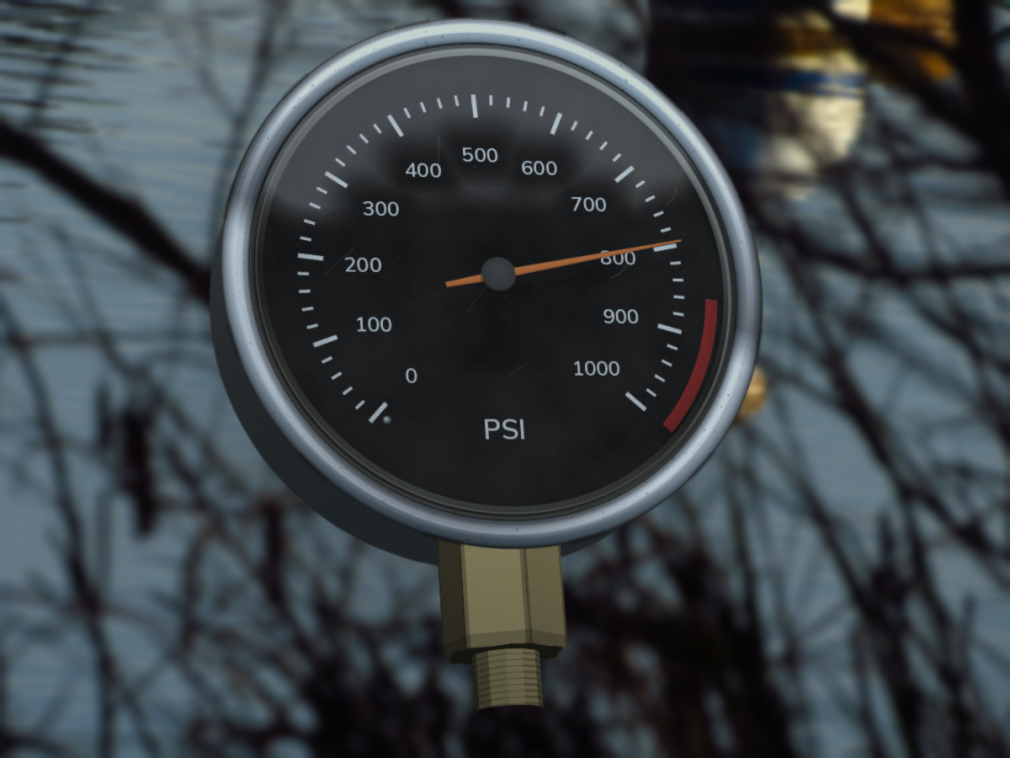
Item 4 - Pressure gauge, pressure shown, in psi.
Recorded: 800 psi
